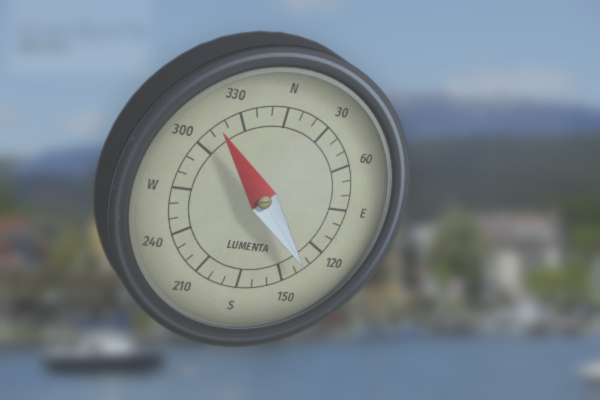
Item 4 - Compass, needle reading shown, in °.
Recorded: 315 °
